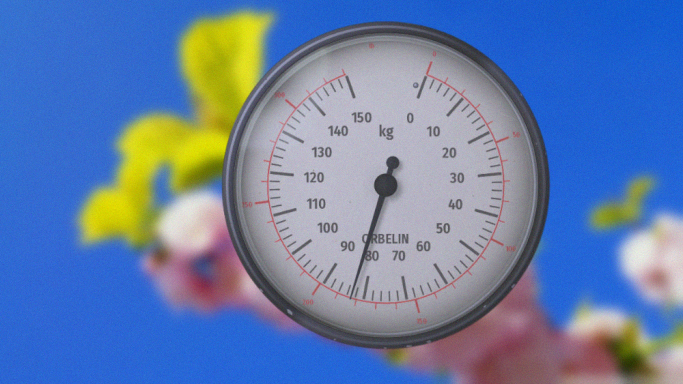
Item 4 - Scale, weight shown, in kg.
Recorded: 83 kg
